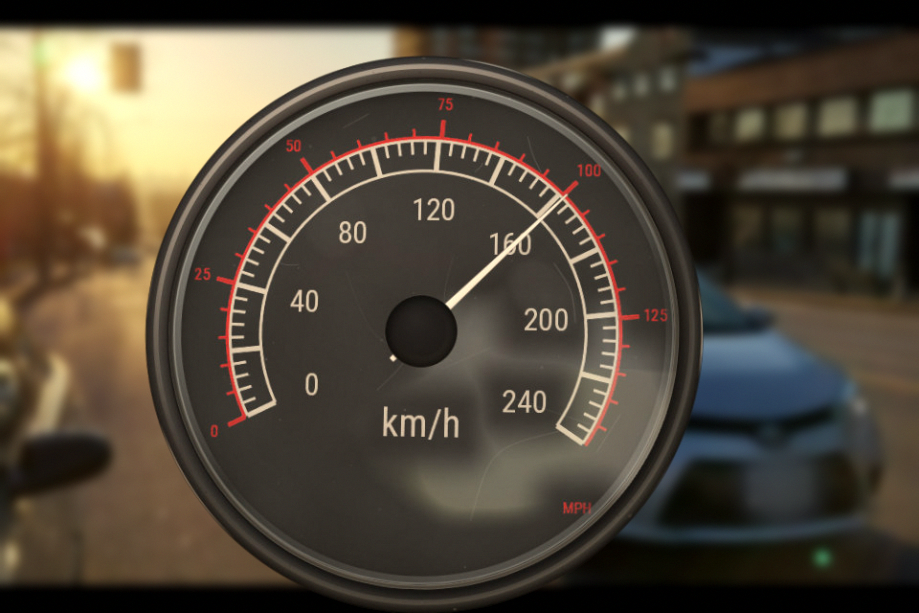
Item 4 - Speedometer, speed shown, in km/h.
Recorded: 162 km/h
